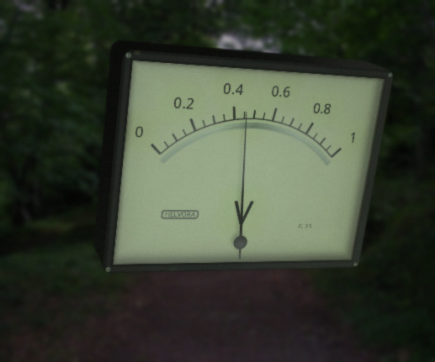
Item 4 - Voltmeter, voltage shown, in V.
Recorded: 0.45 V
